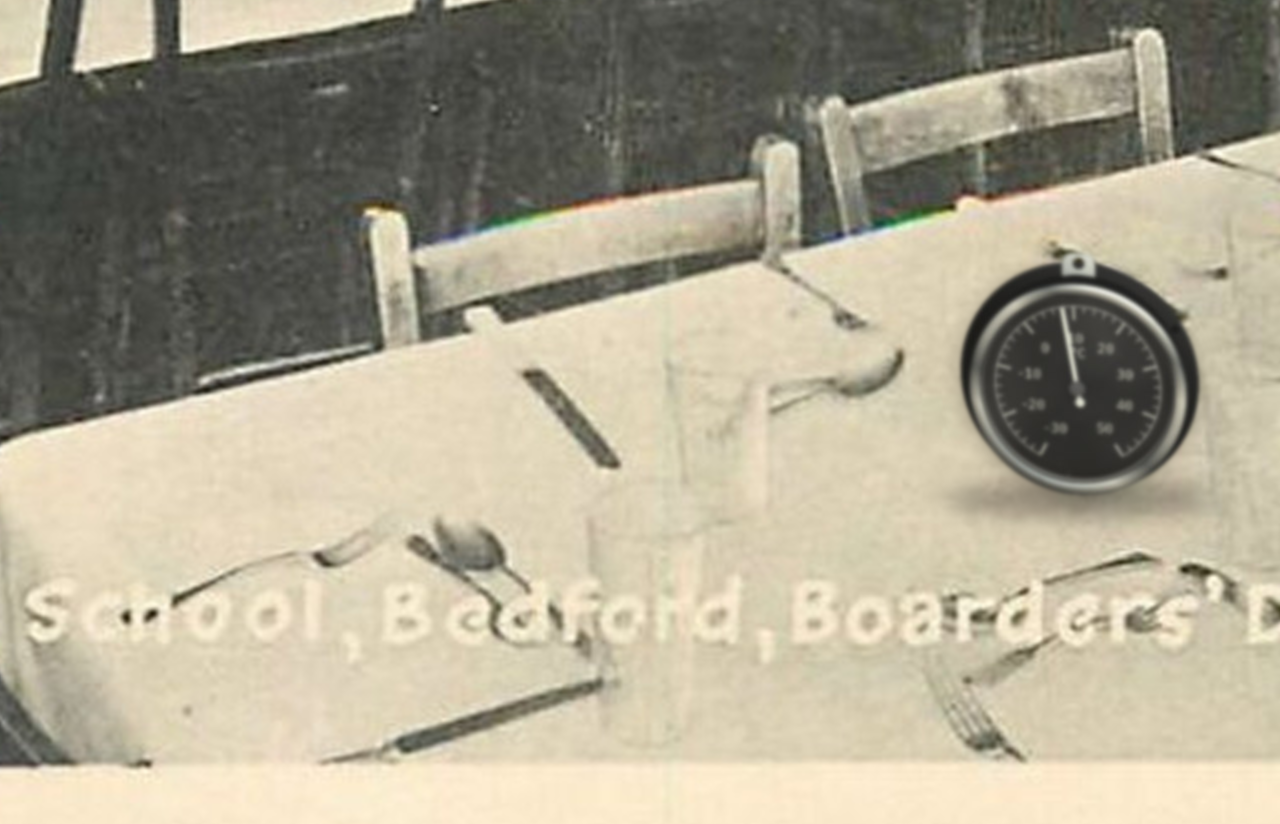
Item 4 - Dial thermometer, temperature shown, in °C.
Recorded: 8 °C
